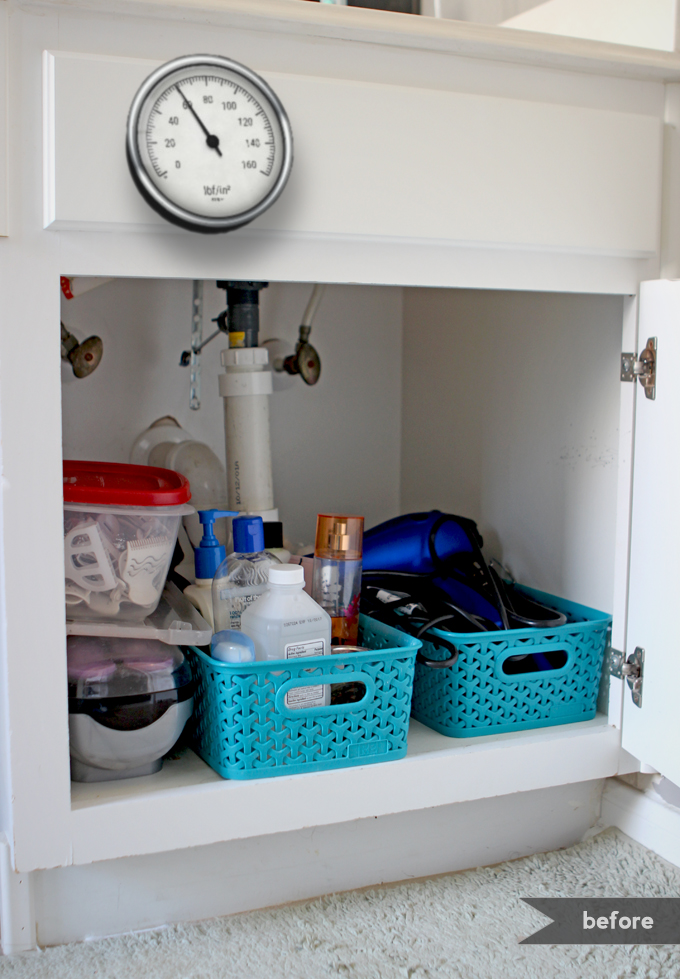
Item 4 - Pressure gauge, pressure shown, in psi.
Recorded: 60 psi
